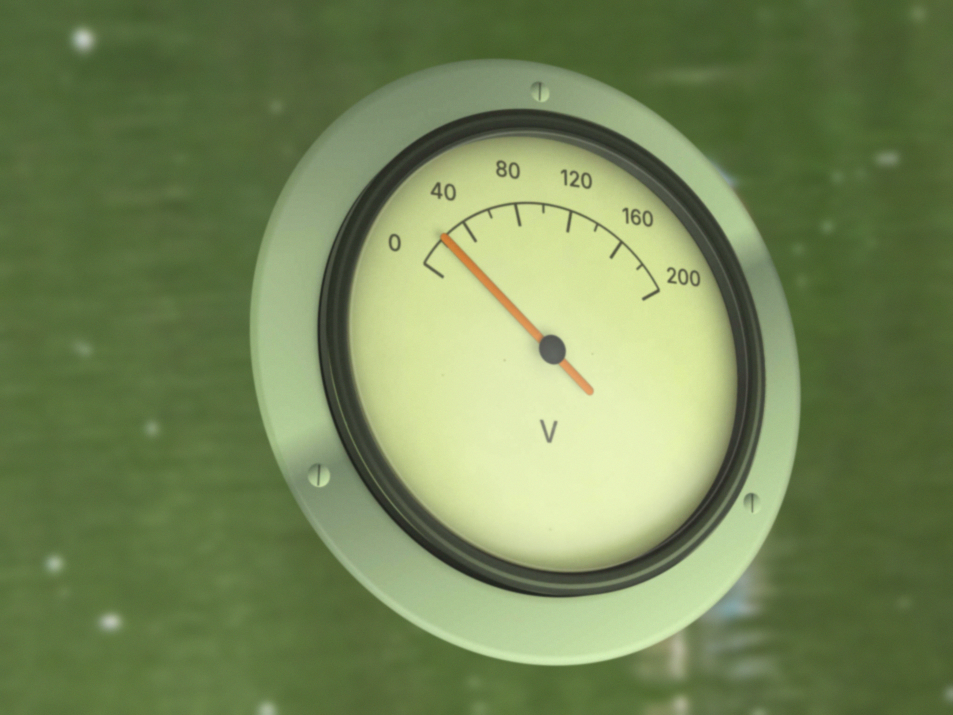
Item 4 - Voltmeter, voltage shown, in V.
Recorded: 20 V
